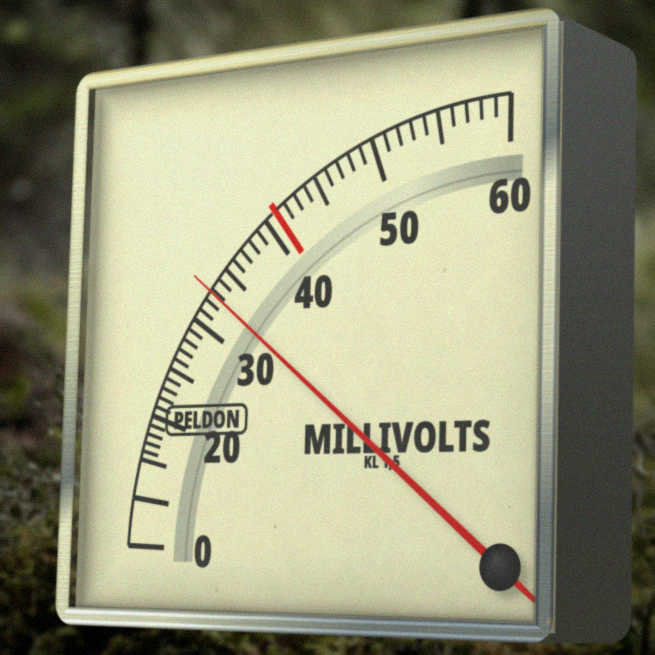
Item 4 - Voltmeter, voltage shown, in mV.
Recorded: 33 mV
